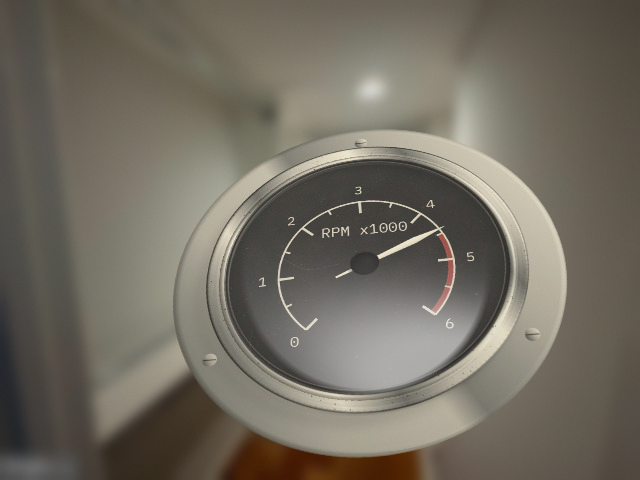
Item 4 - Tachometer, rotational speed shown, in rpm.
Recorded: 4500 rpm
